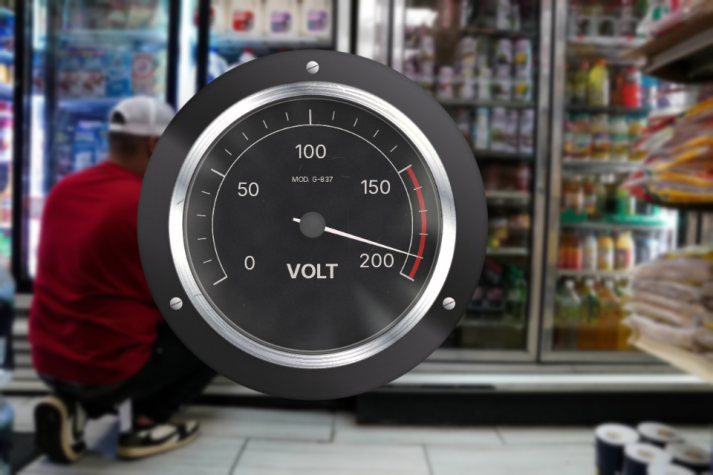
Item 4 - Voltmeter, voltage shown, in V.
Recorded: 190 V
